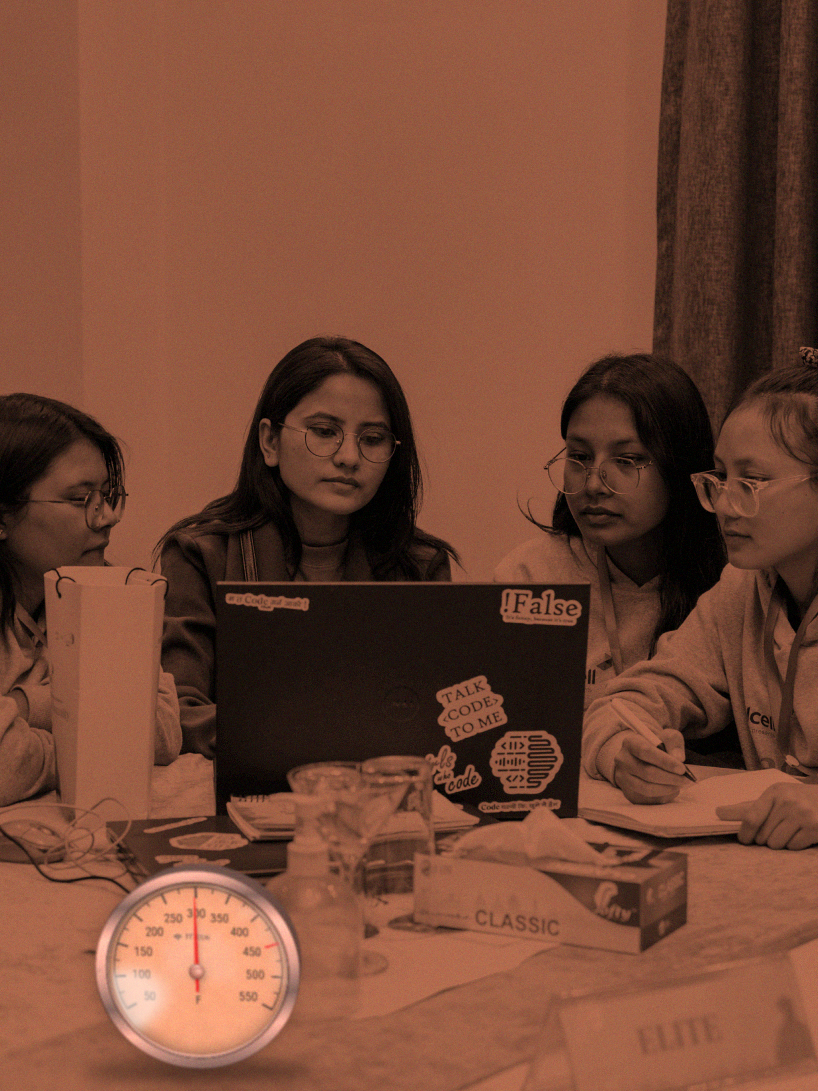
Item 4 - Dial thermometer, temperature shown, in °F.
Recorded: 300 °F
